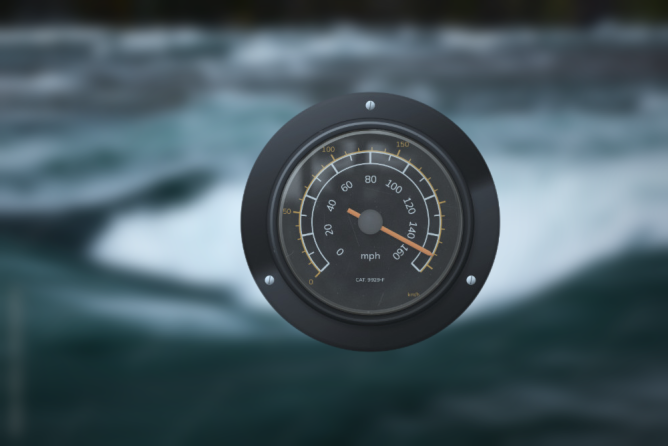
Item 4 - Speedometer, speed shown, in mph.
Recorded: 150 mph
